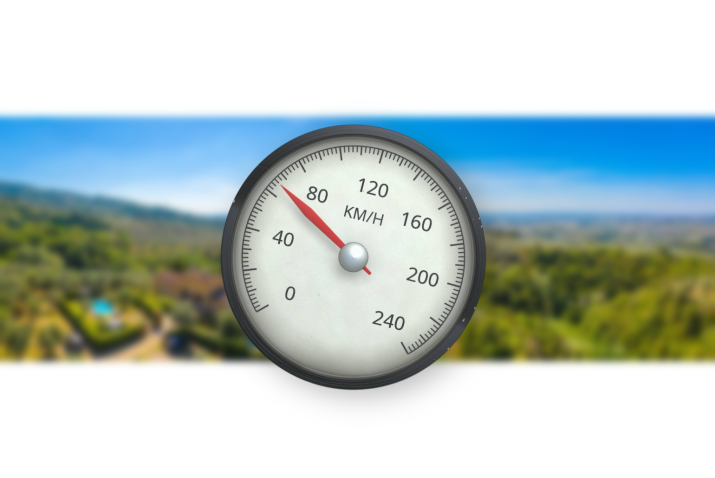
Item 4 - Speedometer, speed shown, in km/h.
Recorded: 66 km/h
